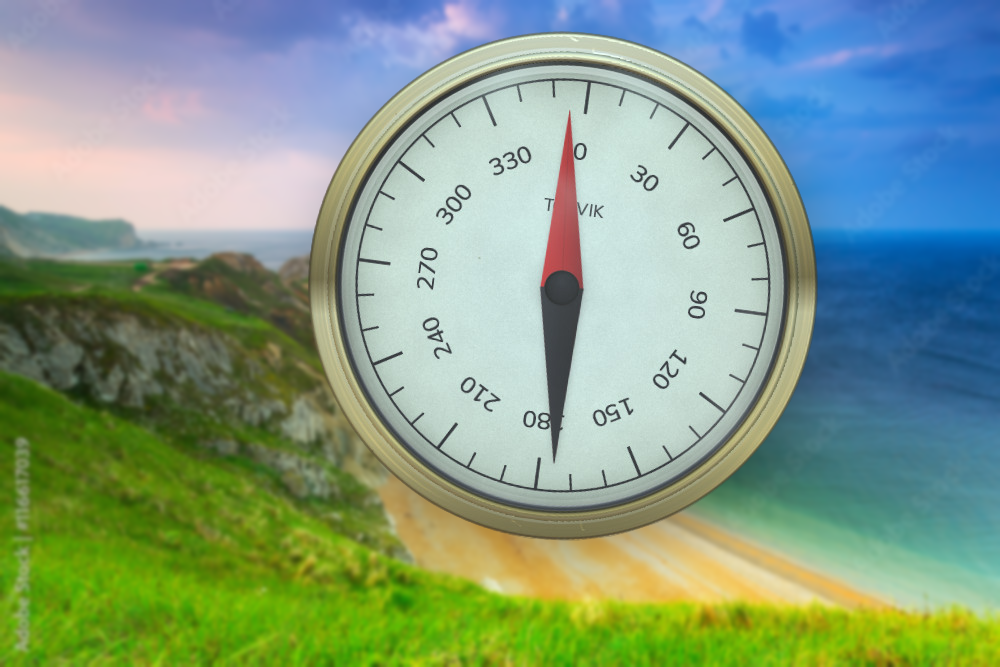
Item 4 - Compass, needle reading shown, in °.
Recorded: 355 °
